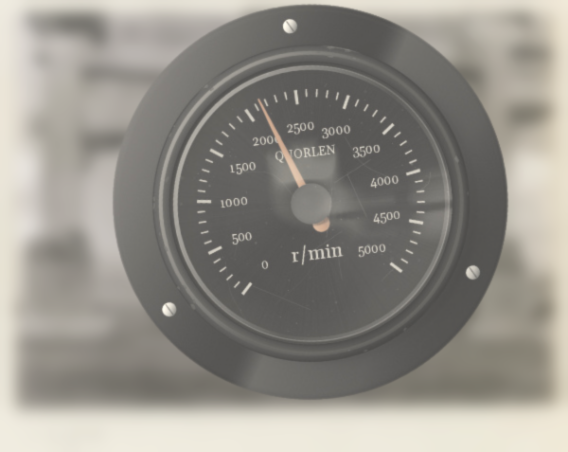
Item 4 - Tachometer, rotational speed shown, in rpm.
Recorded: 2150 rpm
